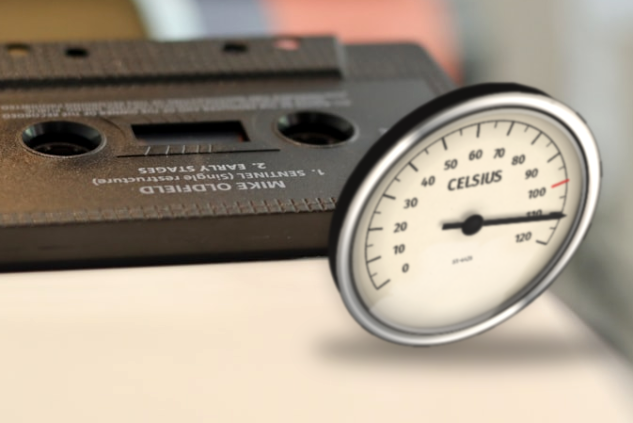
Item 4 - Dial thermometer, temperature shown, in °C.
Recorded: 110 °C
